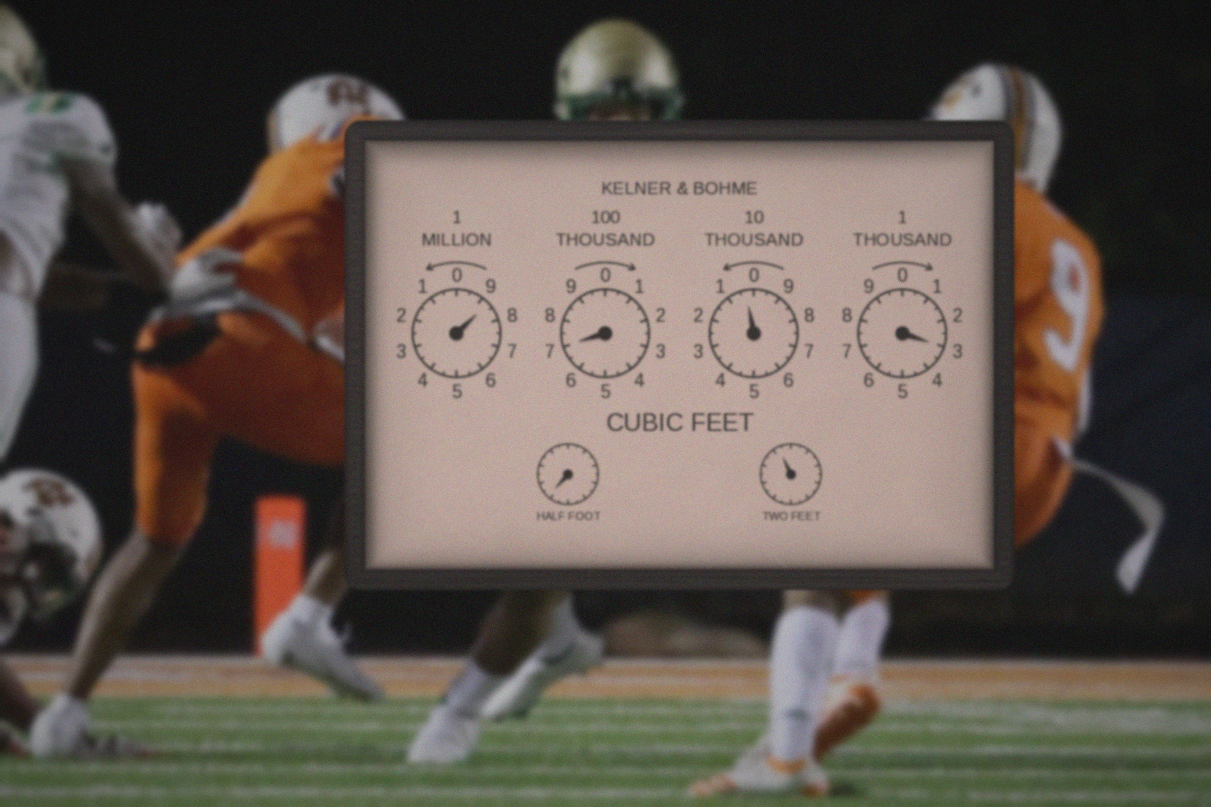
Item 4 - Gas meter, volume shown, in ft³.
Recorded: 870300 ft³
